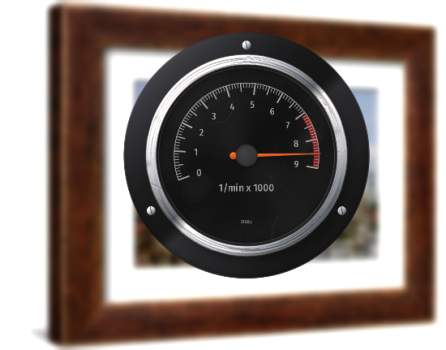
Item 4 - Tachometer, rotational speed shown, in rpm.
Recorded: 8500 rpm
